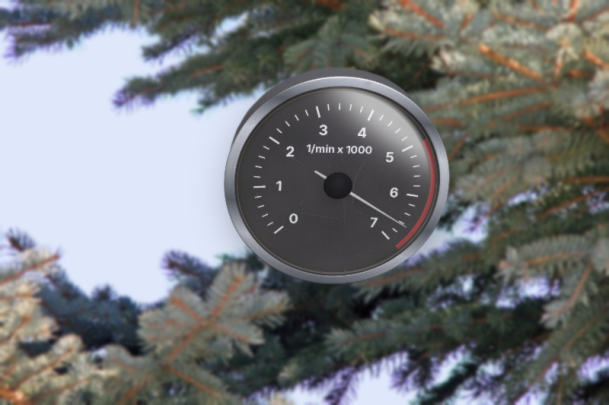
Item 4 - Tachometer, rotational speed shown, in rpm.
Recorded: 6600 rpm
